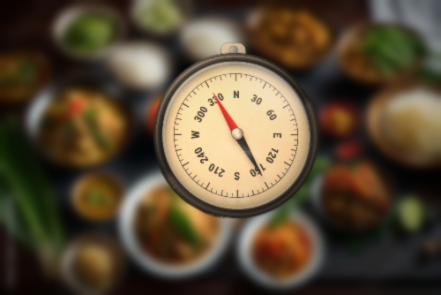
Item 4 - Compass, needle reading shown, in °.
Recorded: 330 °
